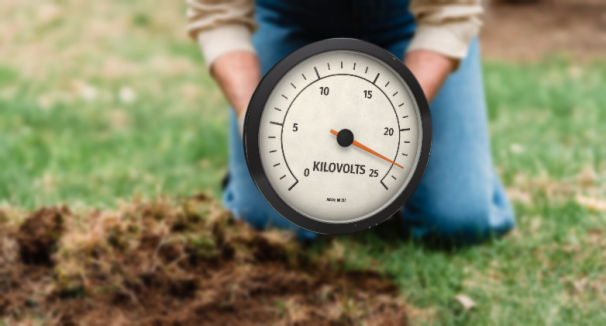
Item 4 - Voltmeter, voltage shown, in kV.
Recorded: 23 kV
